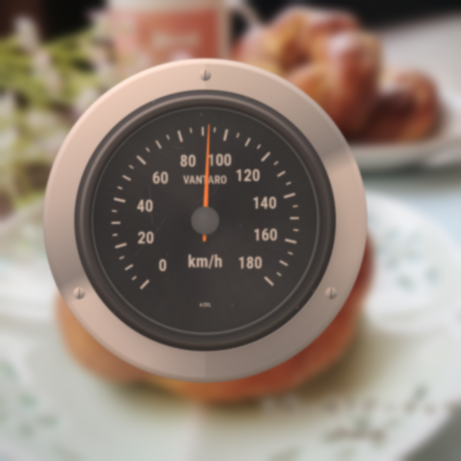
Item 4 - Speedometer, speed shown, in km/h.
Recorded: 92.5 km/h
